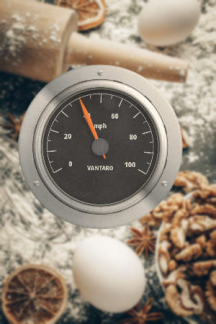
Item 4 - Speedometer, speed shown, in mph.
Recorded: 40 mph
